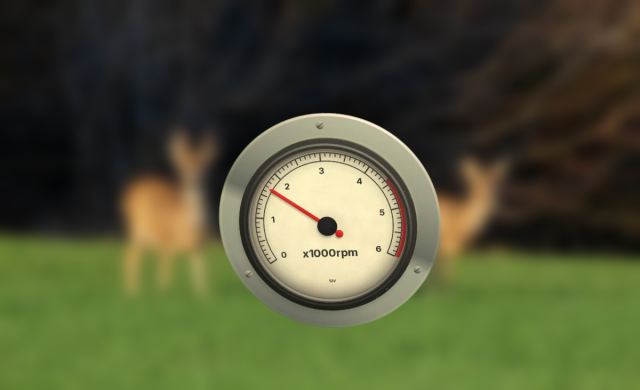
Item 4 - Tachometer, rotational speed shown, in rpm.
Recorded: 1700 rpm
